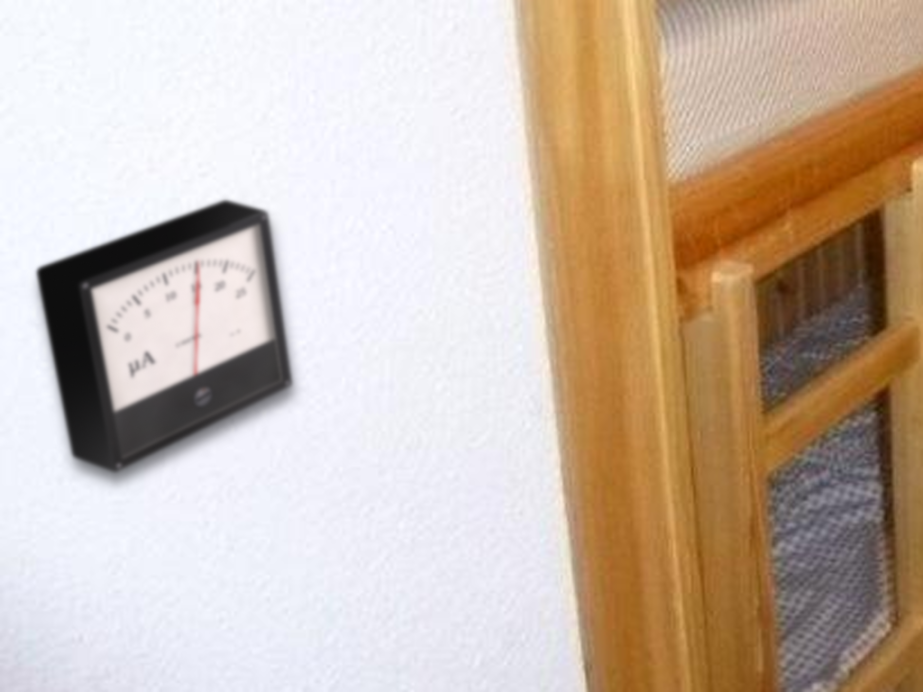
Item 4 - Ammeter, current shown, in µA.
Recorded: 15 µA
